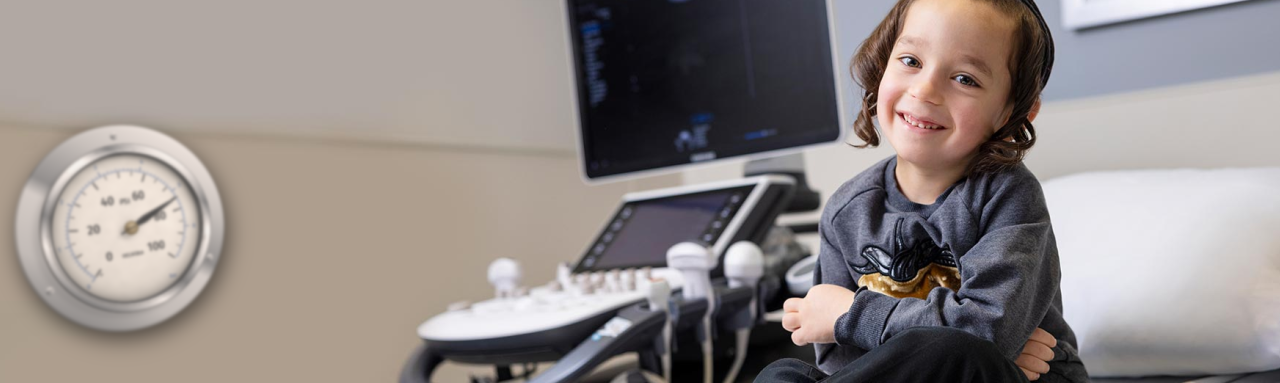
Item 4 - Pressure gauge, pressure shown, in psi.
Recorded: 75 psi
